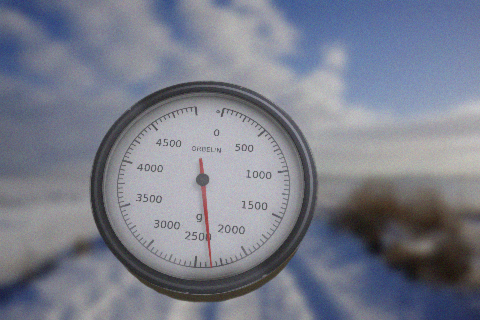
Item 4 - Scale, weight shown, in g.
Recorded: 2350 g
